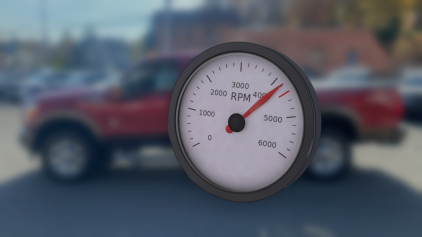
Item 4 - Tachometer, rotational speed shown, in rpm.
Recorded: 4200 rpm
